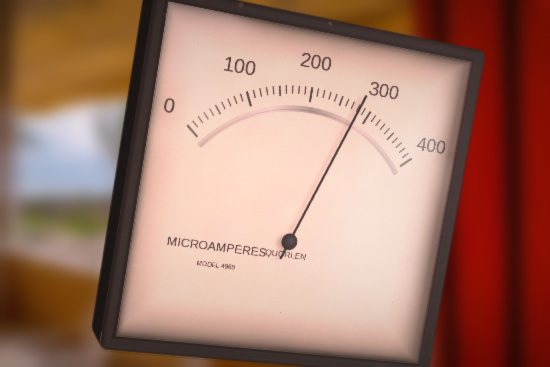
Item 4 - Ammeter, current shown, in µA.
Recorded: 280 µA
